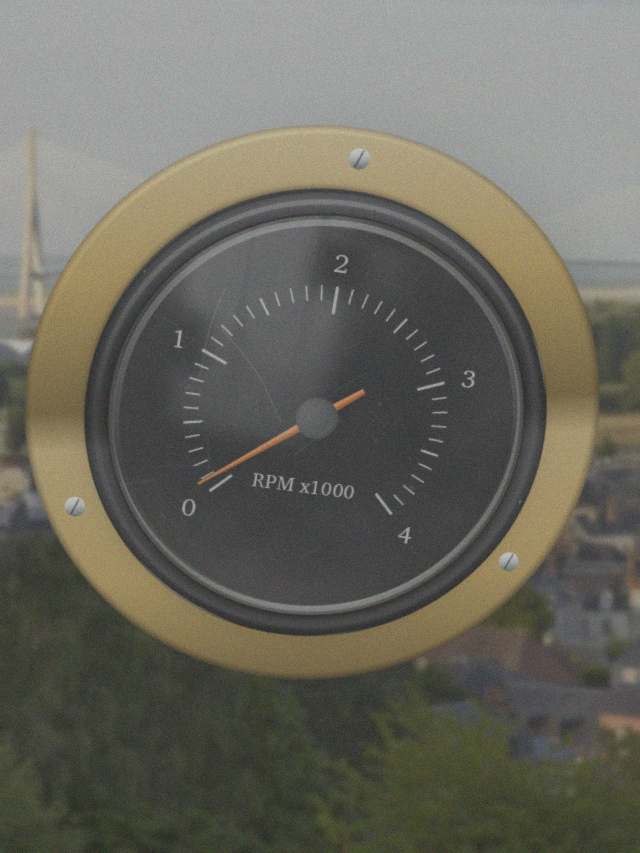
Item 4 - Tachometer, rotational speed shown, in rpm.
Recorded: 100 rpm
